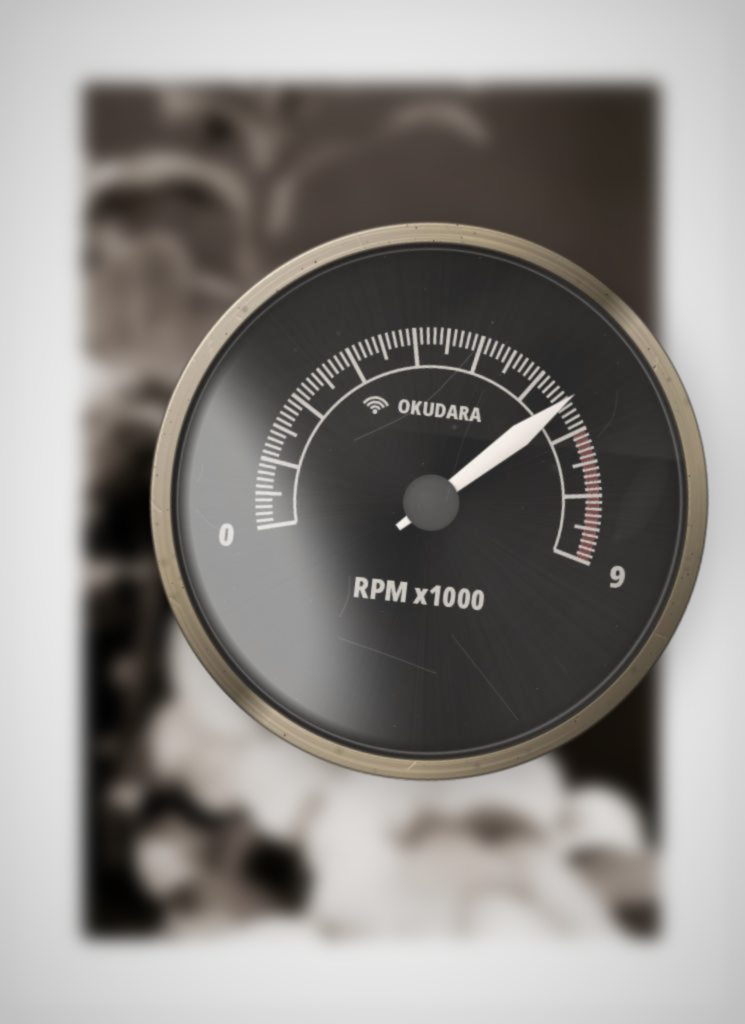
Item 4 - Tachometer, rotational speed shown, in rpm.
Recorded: 6500 rpm
